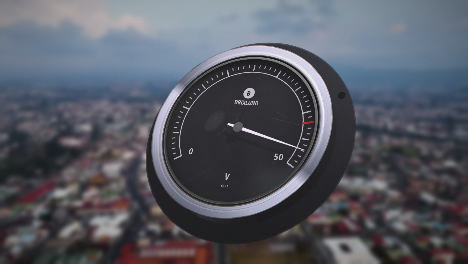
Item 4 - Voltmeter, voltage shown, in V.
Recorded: 47 V
